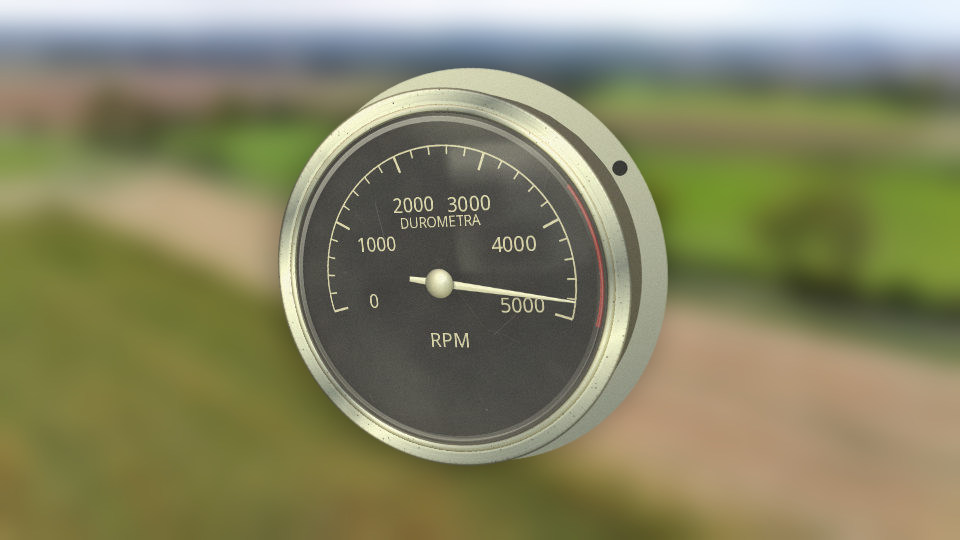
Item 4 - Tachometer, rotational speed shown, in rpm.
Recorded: 4800 rpm
